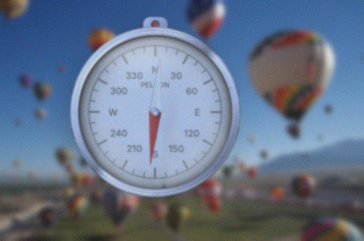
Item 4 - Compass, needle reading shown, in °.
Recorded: 185 °
